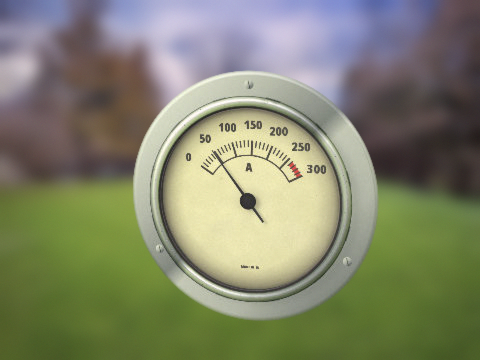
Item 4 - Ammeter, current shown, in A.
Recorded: 50 A
